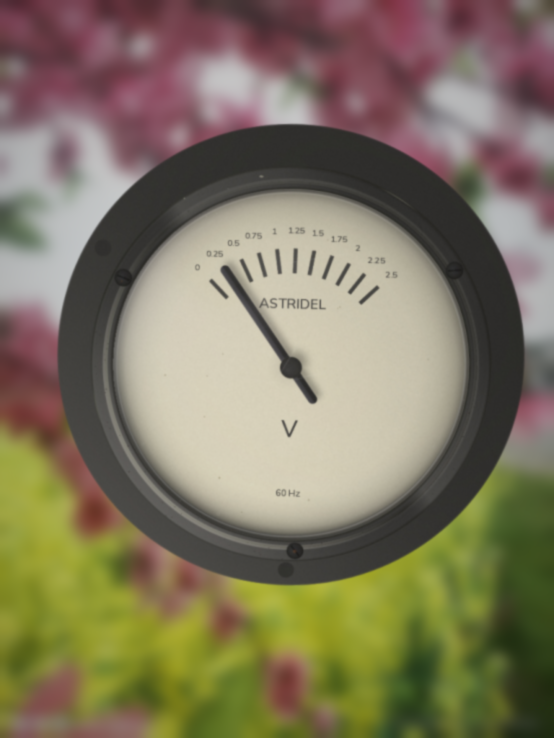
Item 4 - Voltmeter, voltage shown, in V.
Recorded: 0.25 V
